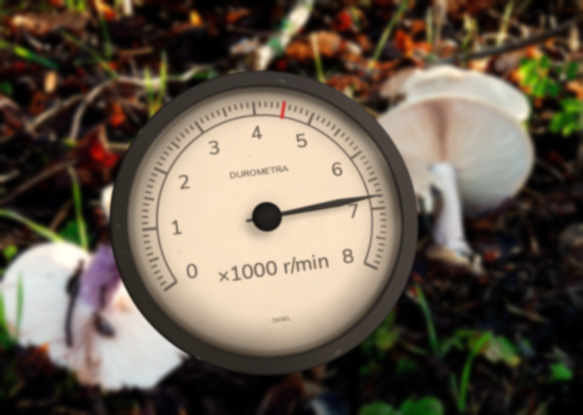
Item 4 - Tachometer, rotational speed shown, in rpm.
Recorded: 6800 rpm
